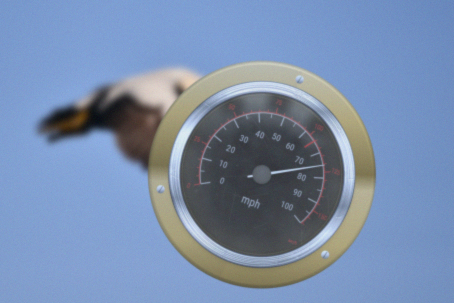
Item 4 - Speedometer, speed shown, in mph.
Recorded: 75 mph
